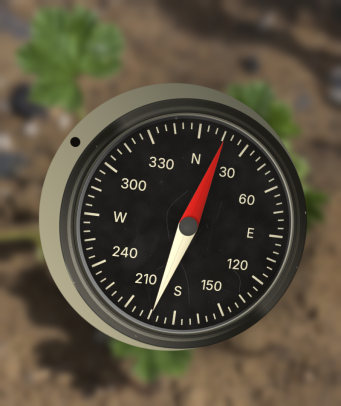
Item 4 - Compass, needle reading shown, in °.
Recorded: 15 °
